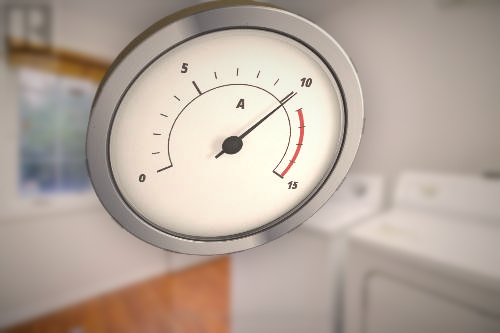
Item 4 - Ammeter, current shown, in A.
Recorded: 10 A
